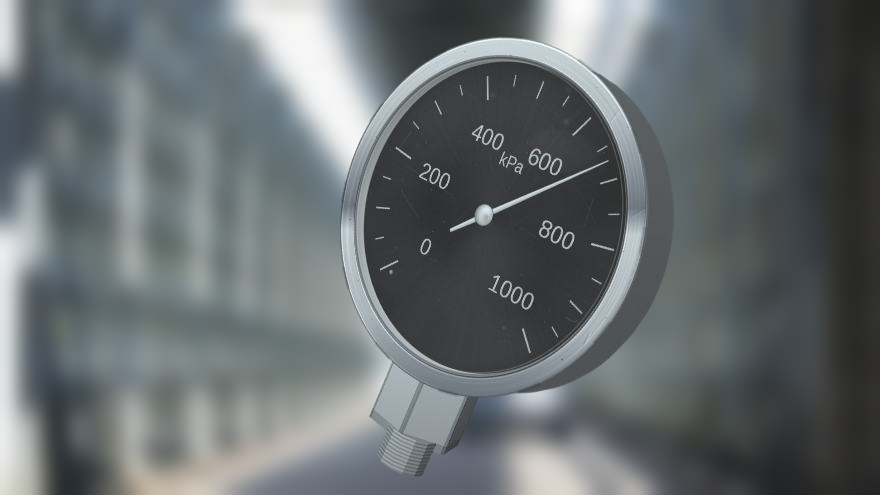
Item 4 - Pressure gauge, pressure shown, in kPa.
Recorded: 675 kPa
